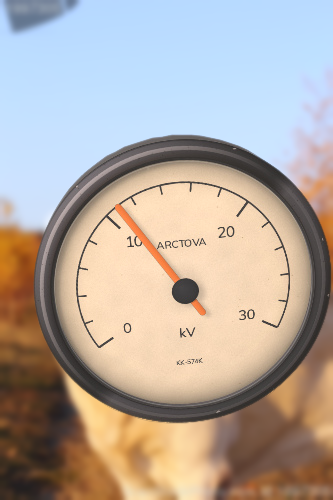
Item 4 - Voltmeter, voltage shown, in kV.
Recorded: 11 kV
